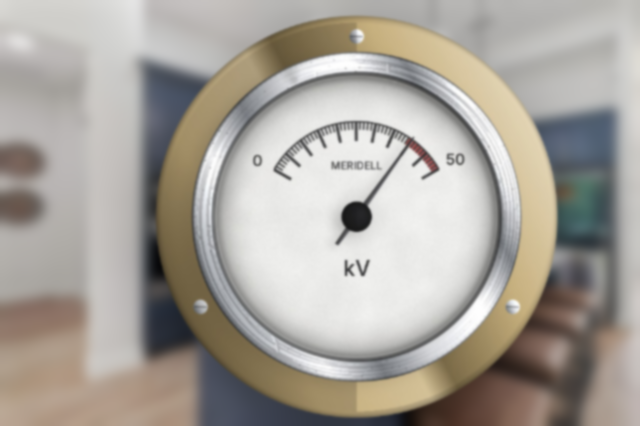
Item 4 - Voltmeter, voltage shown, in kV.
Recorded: 40 kV
